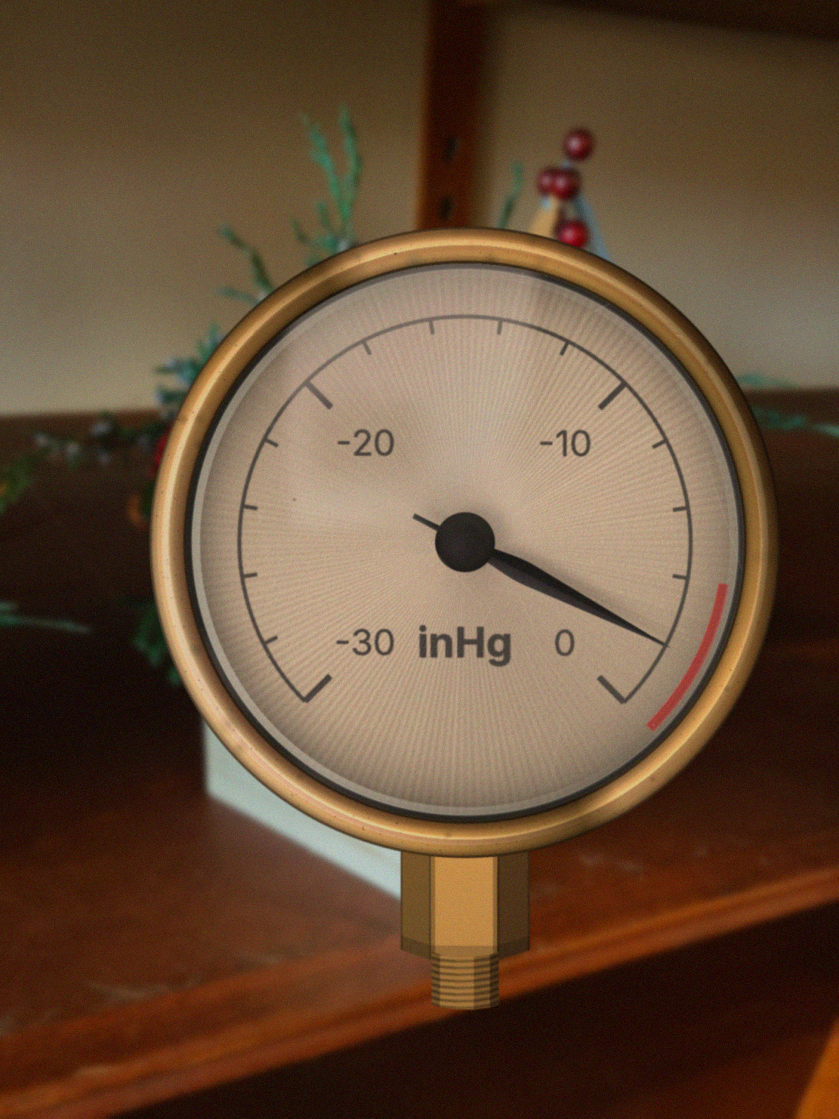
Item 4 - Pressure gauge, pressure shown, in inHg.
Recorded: -2 inHg
